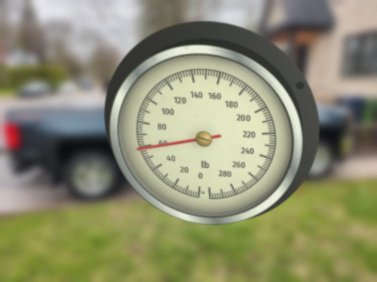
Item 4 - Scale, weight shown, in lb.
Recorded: 60 lb
